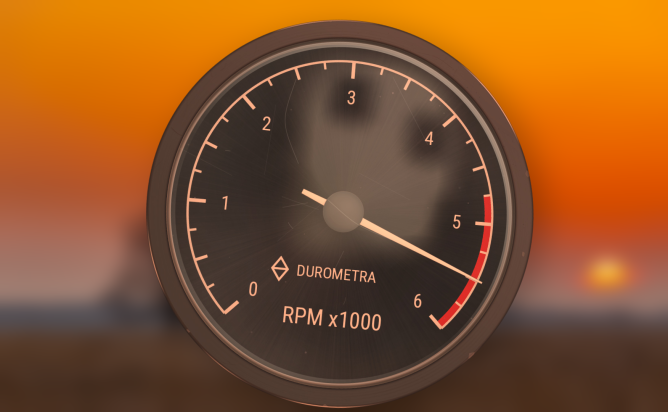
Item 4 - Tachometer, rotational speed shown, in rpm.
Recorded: 5500 rpm
